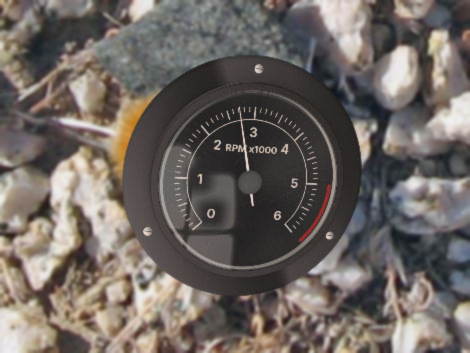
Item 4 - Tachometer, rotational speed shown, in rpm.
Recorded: 2700 rpm
